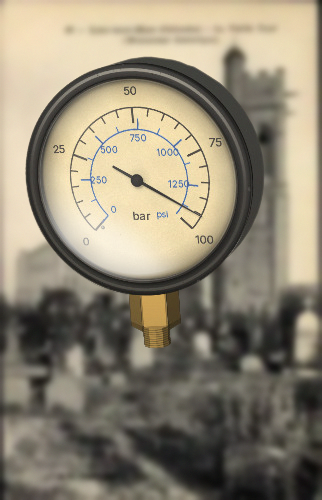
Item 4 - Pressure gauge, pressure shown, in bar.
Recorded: 95 bar
